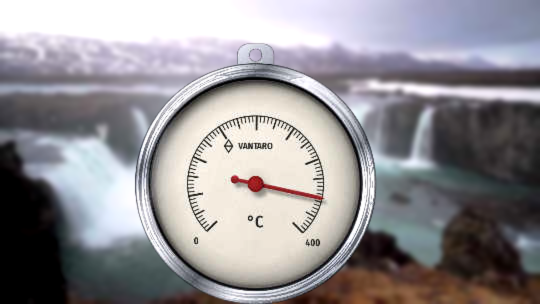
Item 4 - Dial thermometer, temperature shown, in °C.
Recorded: 350 °C
